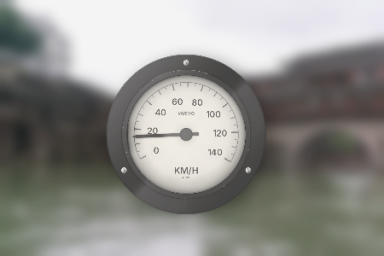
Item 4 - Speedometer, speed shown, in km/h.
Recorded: 15 km/h
